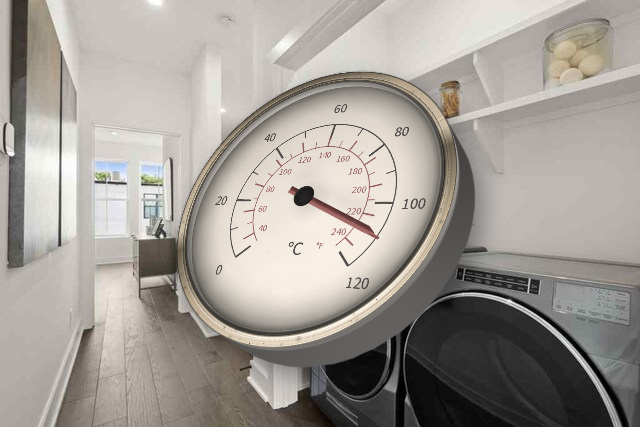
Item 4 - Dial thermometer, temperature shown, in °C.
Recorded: 110 °C
